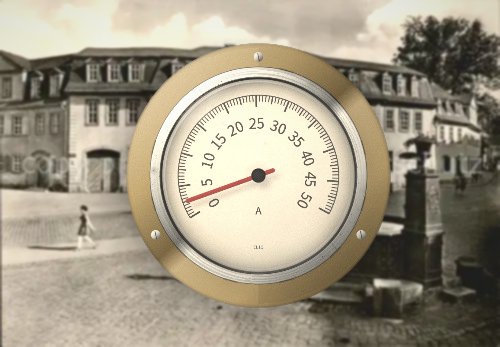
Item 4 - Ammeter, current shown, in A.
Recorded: 2.5 A
